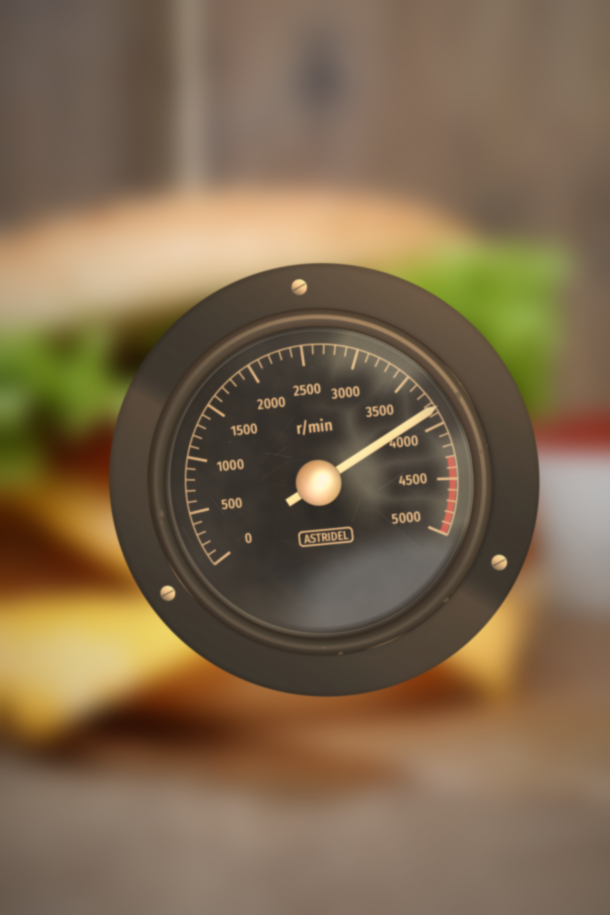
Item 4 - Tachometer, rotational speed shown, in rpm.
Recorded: 3850 rpm
